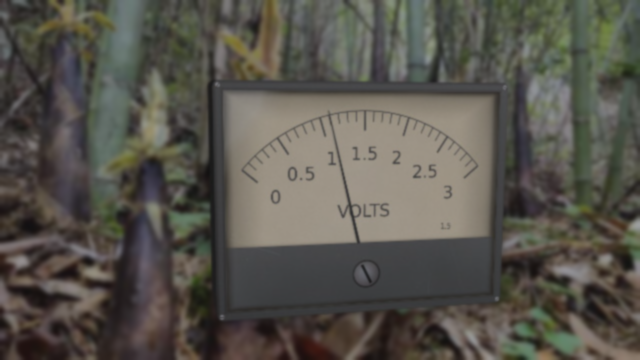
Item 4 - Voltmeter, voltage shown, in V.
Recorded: 1.1 V
